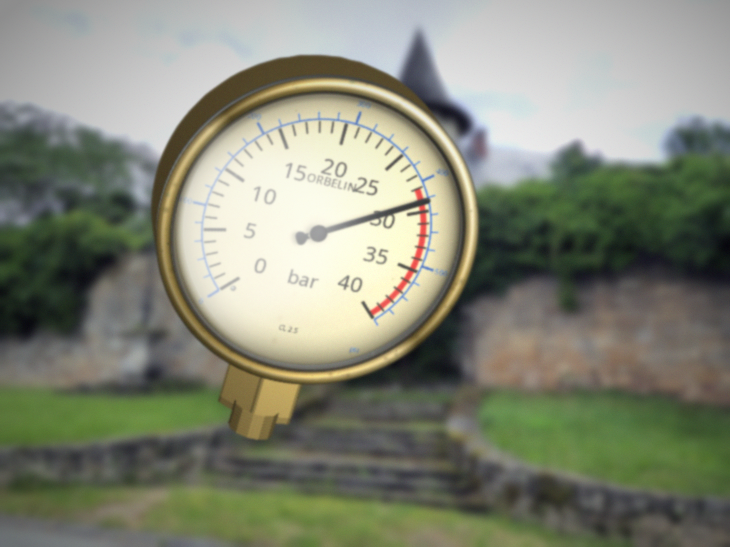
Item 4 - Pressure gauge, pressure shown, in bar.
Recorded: 29 bar
